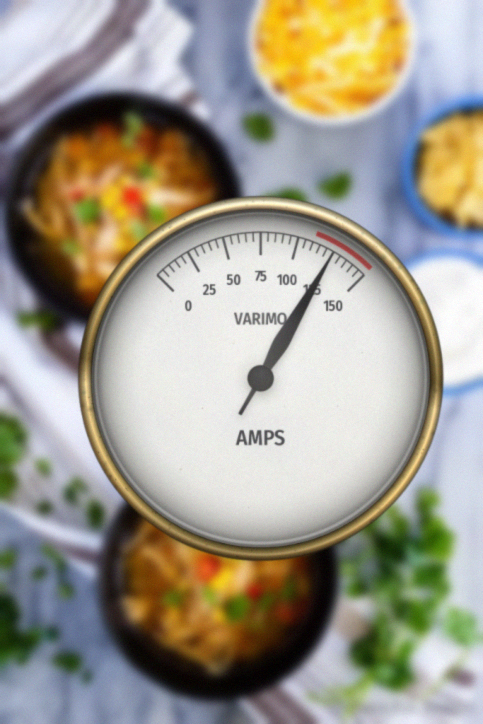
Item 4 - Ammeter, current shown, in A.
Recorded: 125 A
